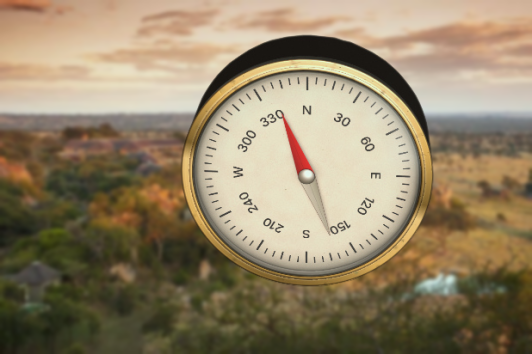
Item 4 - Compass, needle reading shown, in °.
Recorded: 340 °
